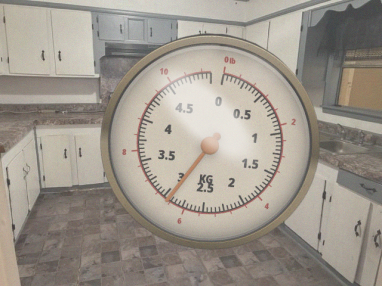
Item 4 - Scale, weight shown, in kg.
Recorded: 2.95 kg
